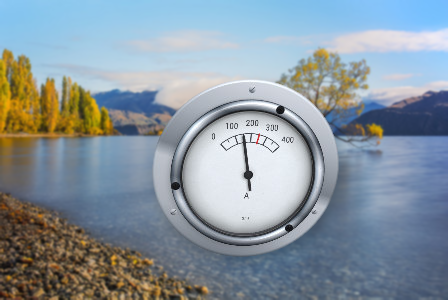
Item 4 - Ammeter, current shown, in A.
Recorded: 150 A
